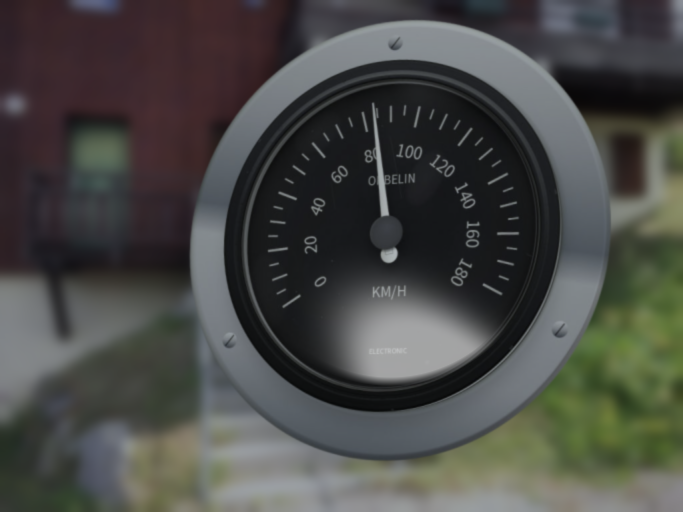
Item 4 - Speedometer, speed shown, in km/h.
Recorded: 85 km/h
